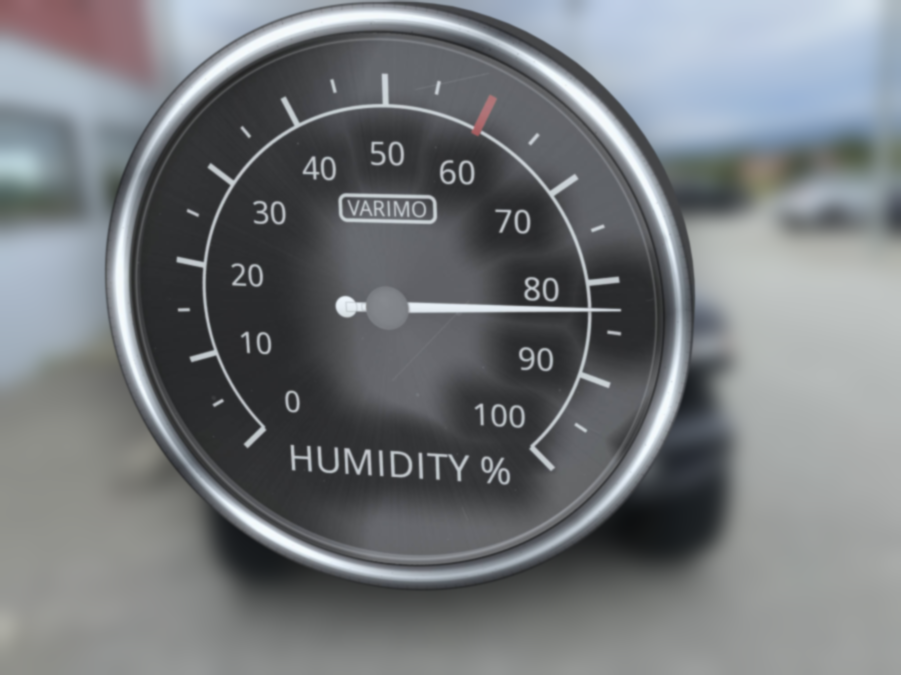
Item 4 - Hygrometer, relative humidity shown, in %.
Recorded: 82.5 %
